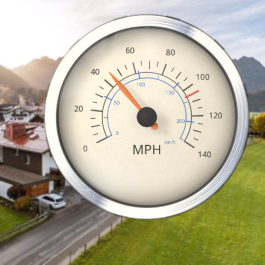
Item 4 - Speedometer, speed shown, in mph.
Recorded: 45 mph
